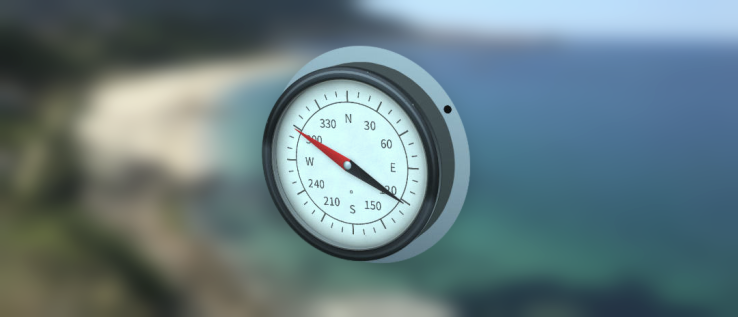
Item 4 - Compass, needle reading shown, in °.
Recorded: 300 °
